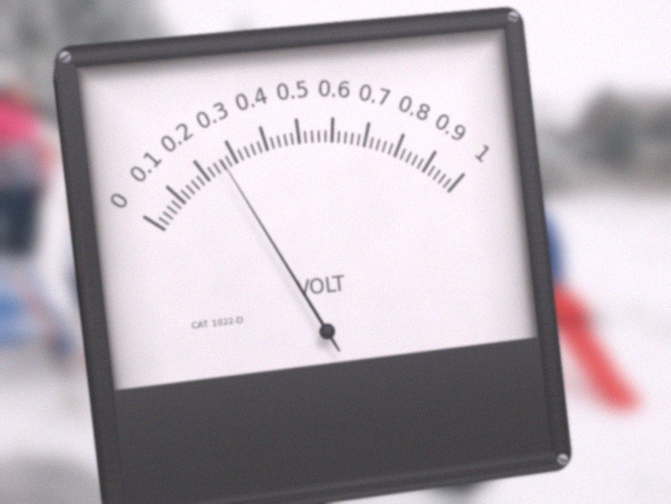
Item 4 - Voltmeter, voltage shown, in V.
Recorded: 0.26 V
